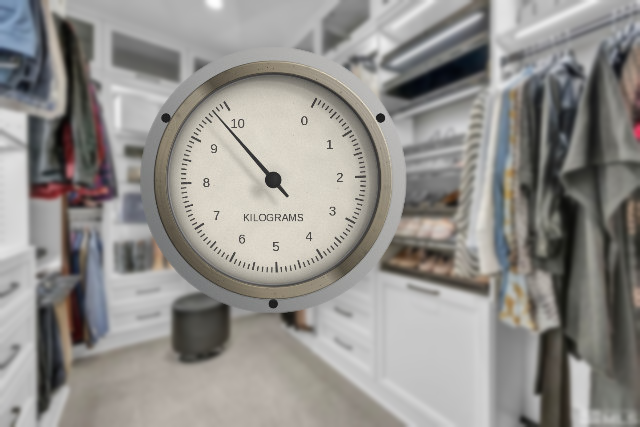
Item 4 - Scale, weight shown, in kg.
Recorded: 9.7 kg
